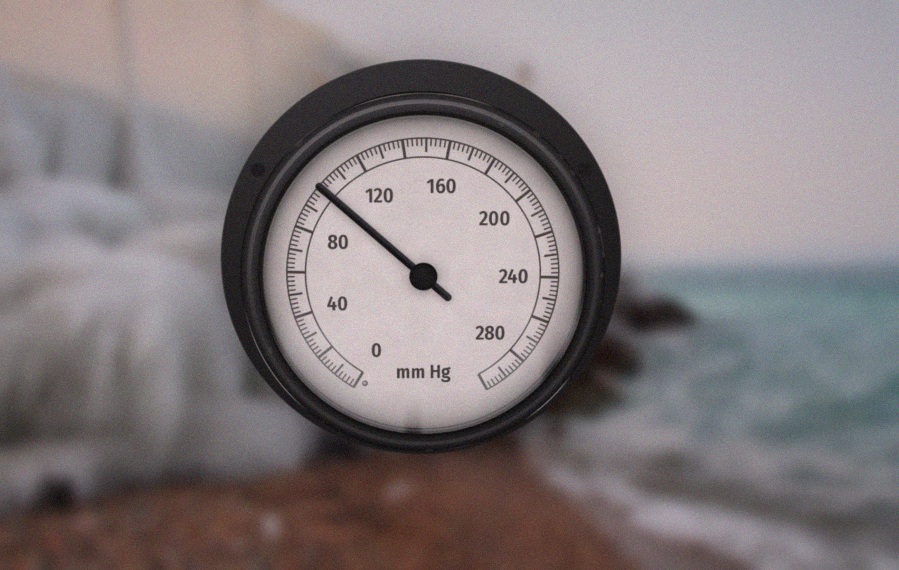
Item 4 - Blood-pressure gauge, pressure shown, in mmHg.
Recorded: 100 mmHg
